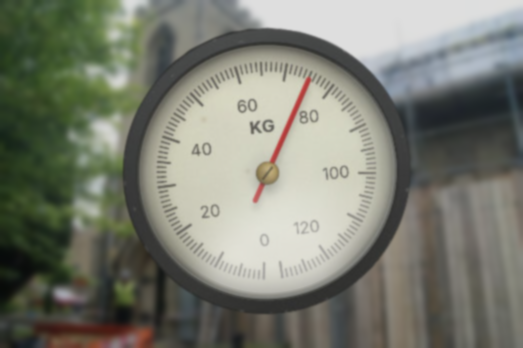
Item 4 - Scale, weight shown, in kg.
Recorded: 75 kg
